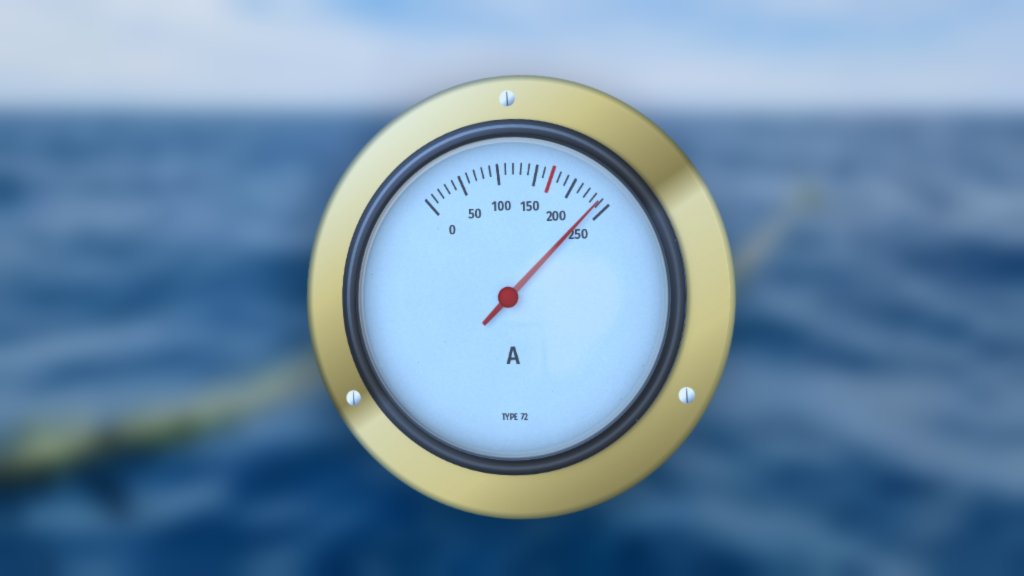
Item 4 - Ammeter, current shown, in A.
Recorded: 240 A
